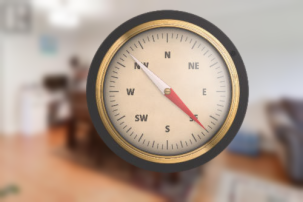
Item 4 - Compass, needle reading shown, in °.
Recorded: 135 °
